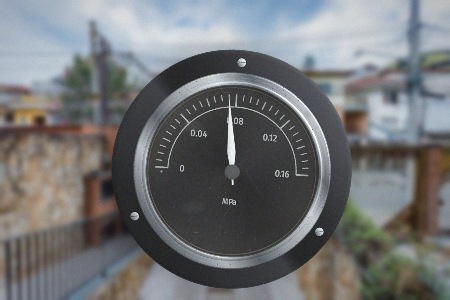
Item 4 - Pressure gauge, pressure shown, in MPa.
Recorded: 0.075 MPa
